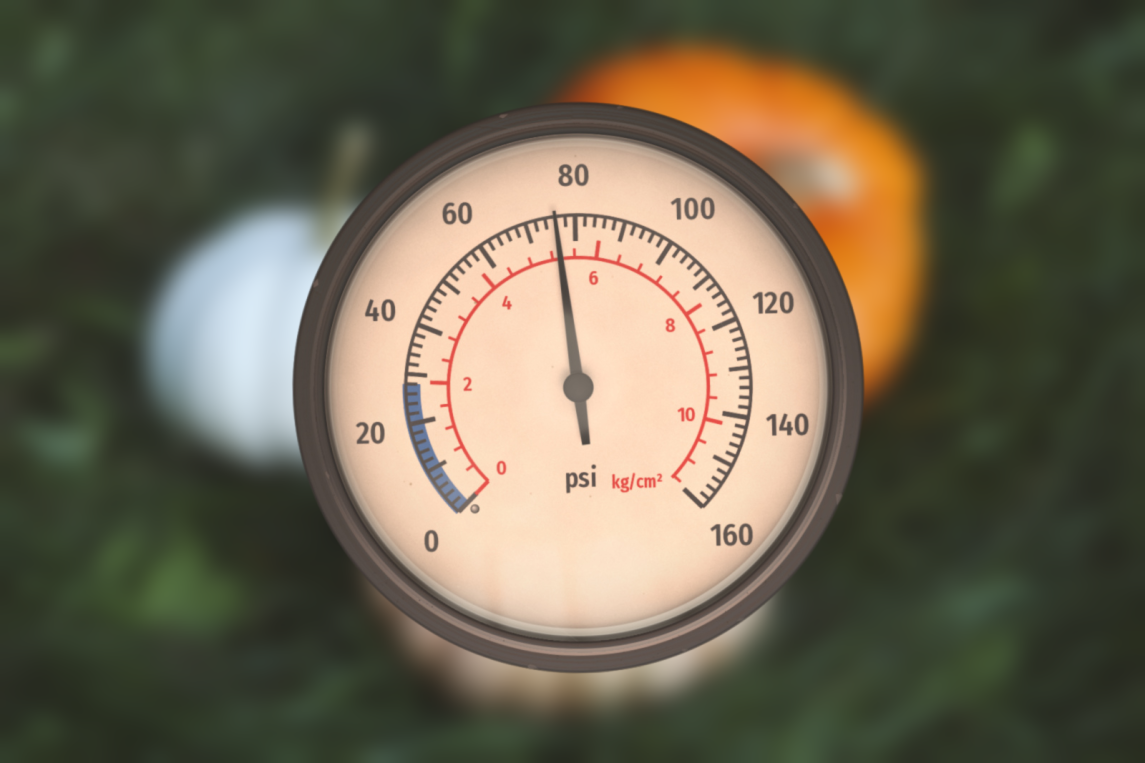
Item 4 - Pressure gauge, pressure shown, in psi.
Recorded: 76 psi
